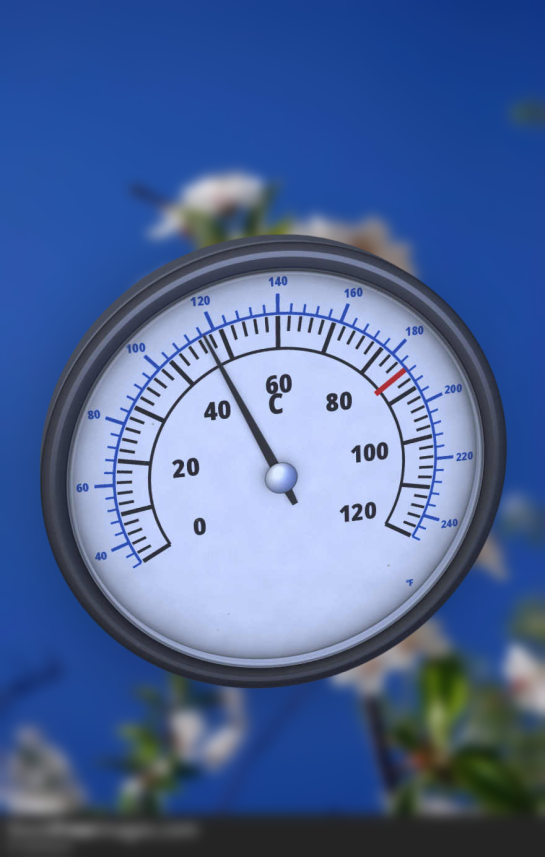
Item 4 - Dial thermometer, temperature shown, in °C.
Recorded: 47 °C
